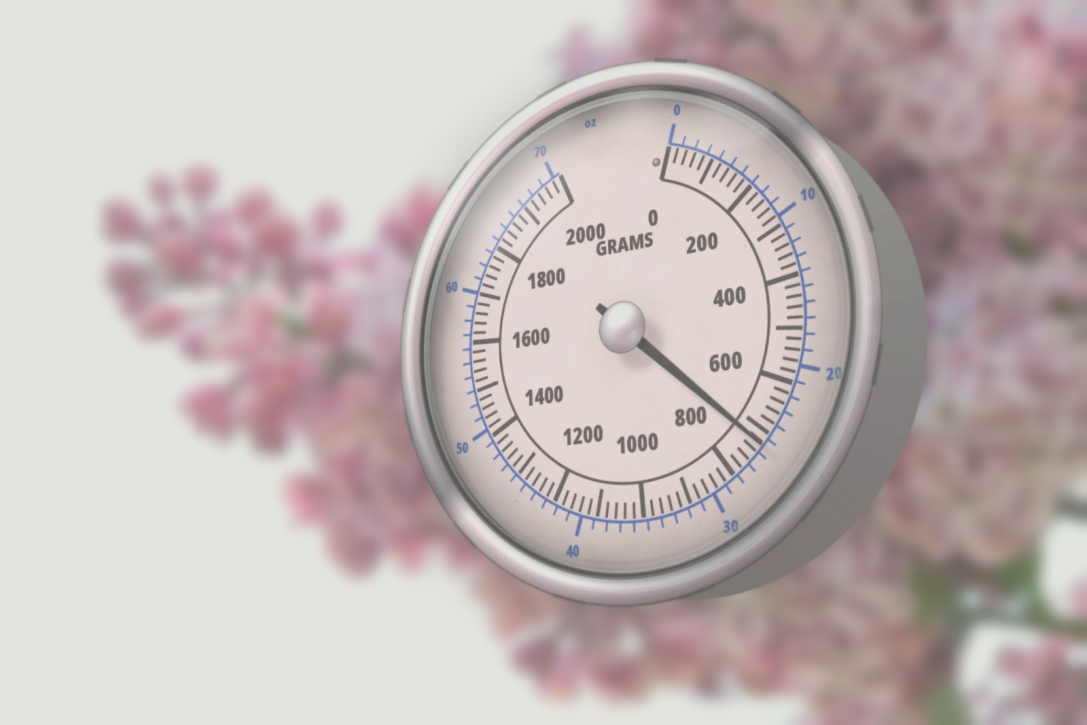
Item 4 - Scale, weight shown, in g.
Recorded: 720 g
